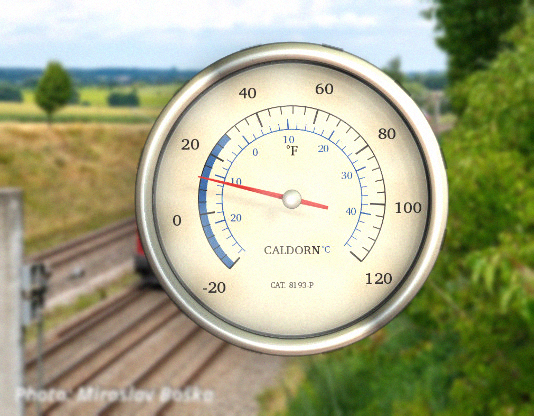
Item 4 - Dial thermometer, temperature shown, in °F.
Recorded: 12 °F
